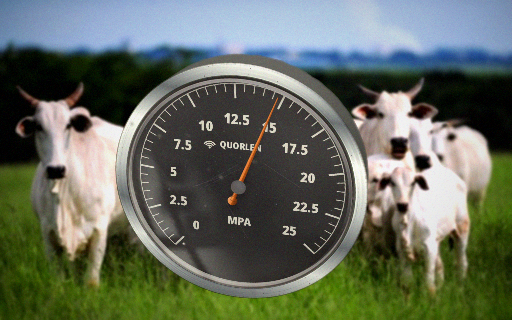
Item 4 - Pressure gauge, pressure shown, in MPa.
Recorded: 14.75 MPa
